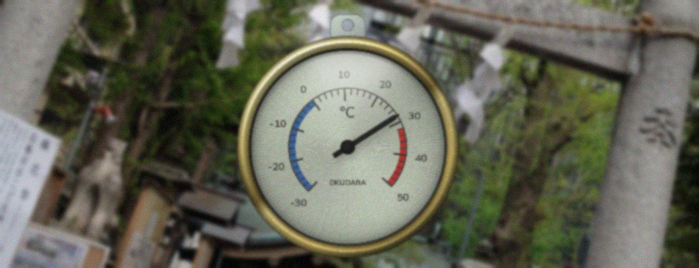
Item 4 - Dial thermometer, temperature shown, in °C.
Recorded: 28 °C
